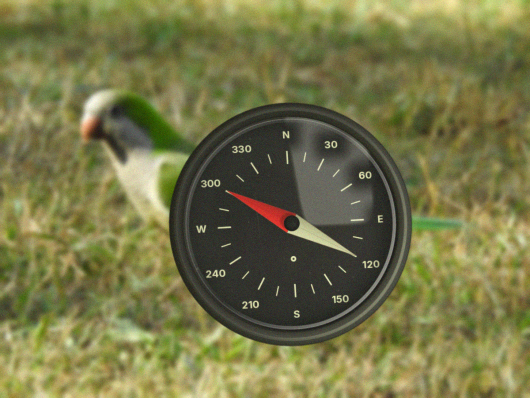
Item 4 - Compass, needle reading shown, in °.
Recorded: 300 °
